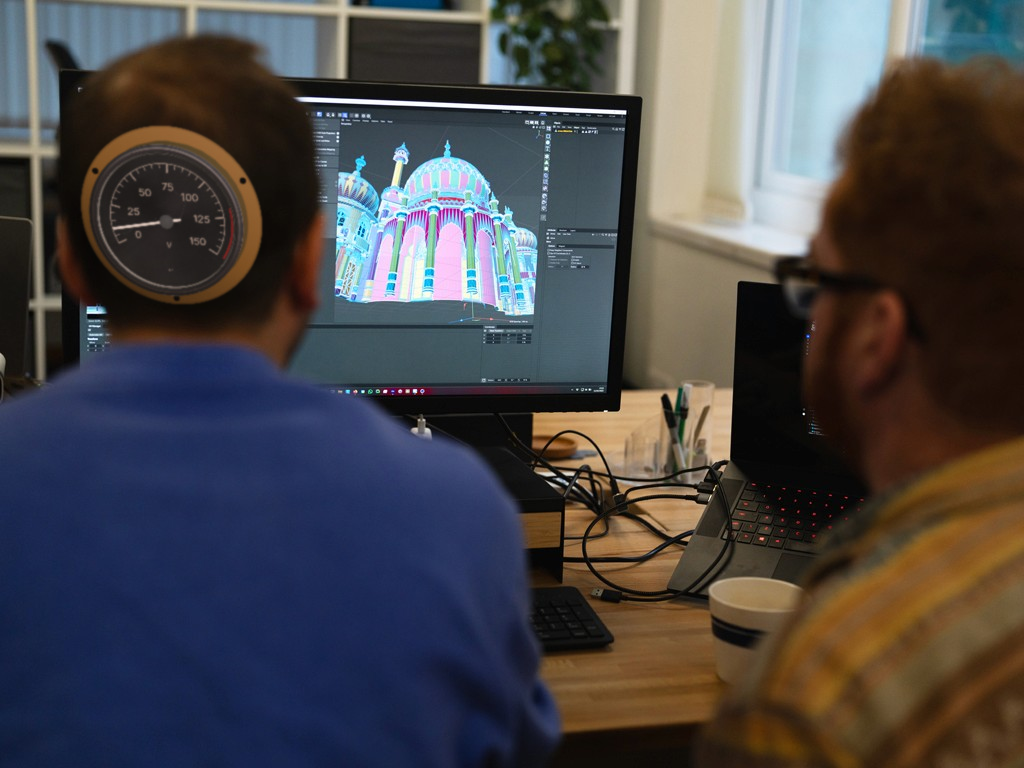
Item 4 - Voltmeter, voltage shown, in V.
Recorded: 10 V
